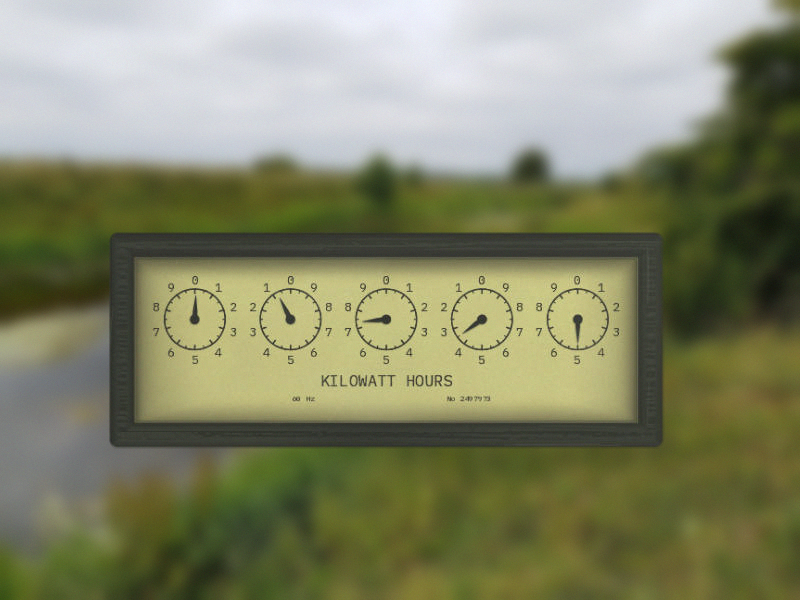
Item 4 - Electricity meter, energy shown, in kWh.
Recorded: 735 kWh
